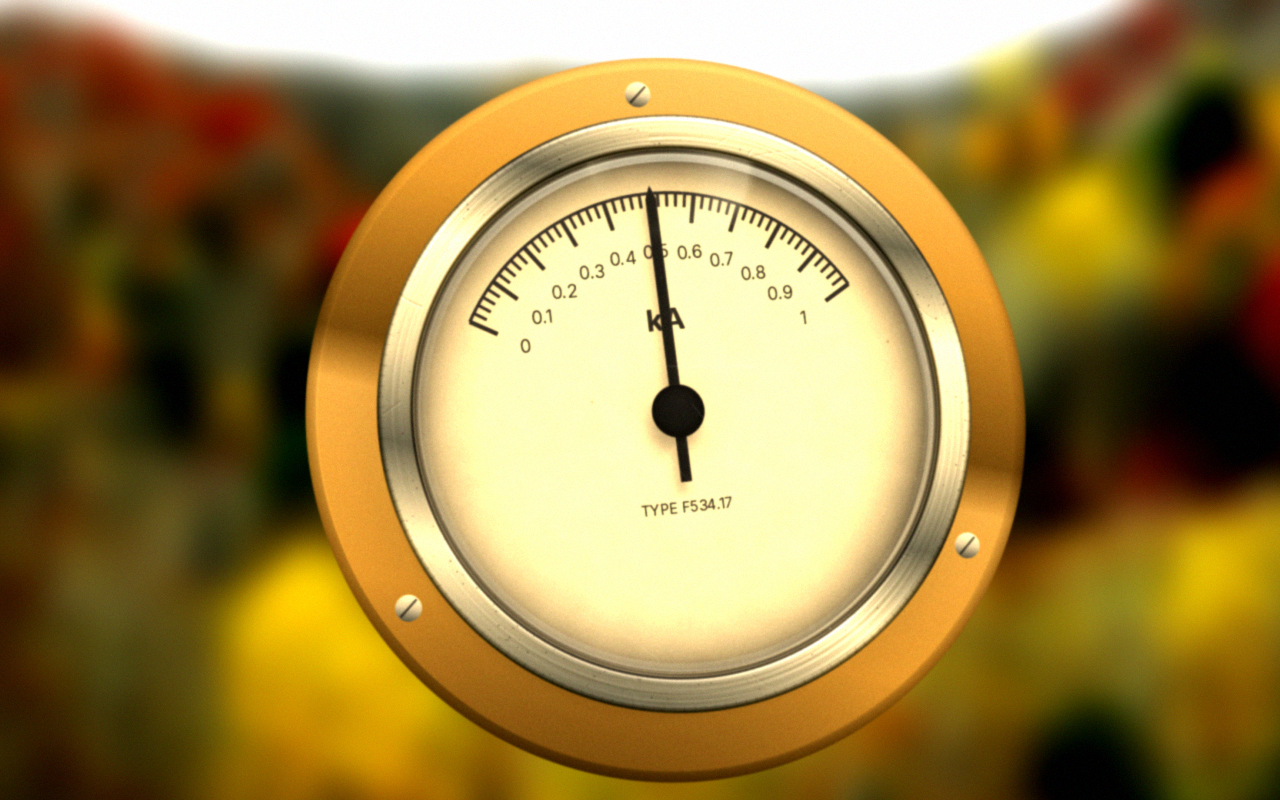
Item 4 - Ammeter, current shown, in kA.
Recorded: 0.5 kA
